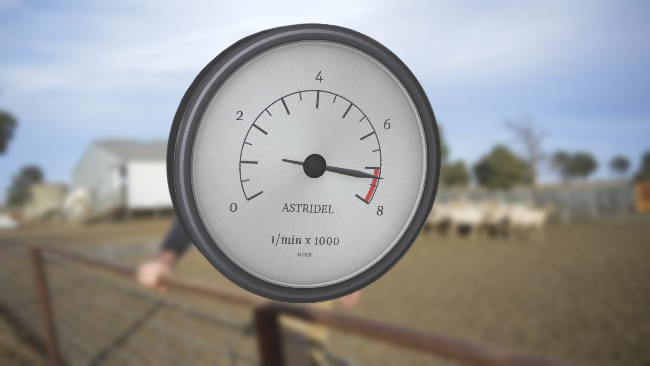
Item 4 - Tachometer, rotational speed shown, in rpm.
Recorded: 7250 rpm
